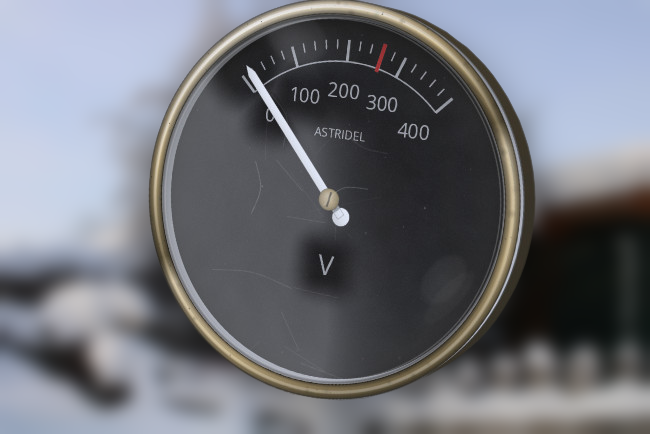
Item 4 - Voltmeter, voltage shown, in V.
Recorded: 20 V
